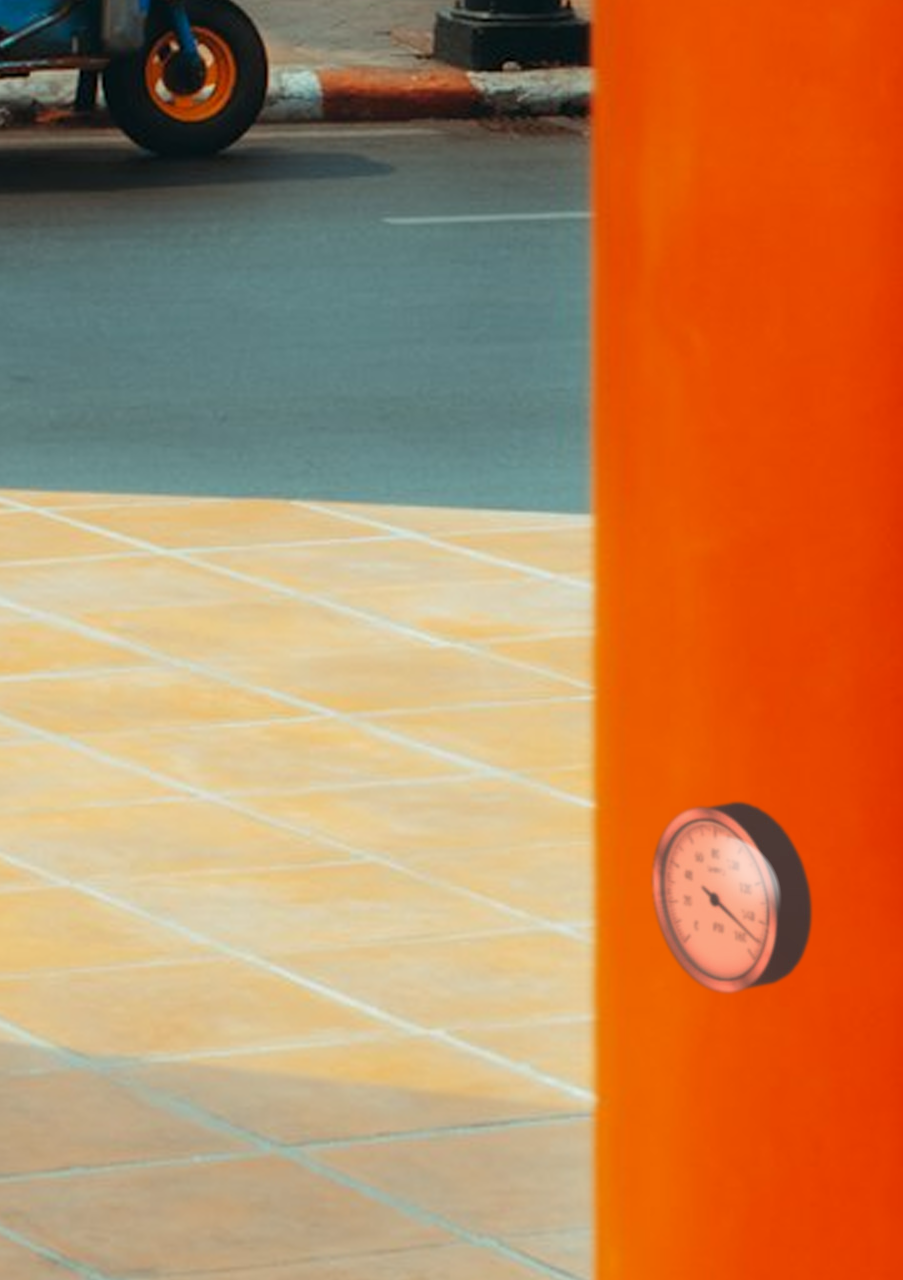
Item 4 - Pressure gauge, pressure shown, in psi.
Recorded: 150 psi
